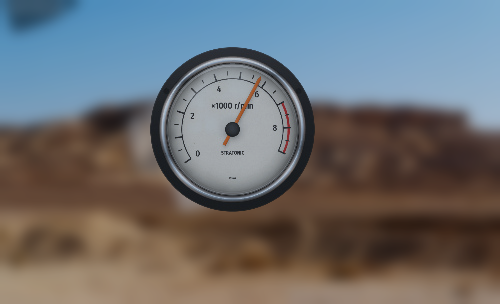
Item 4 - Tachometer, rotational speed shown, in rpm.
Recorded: 5750 rpm
